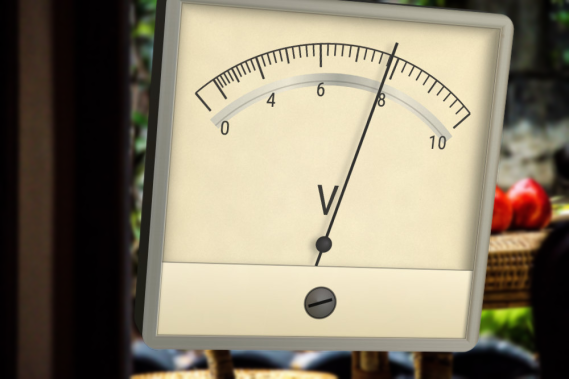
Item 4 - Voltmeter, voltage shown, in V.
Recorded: 7.8 V
